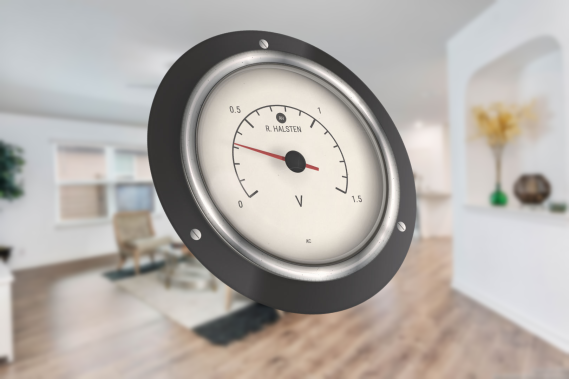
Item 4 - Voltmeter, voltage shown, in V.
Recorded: 0.3 V
